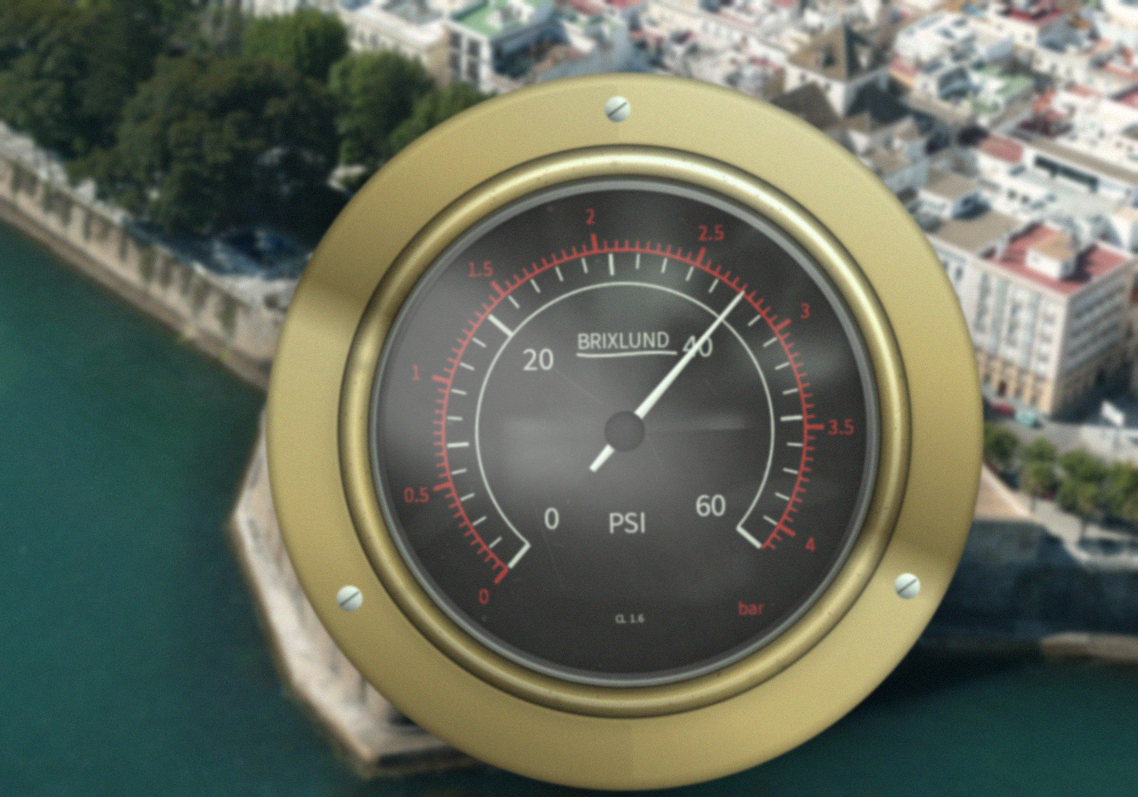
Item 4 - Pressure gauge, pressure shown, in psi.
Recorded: 40 psi
